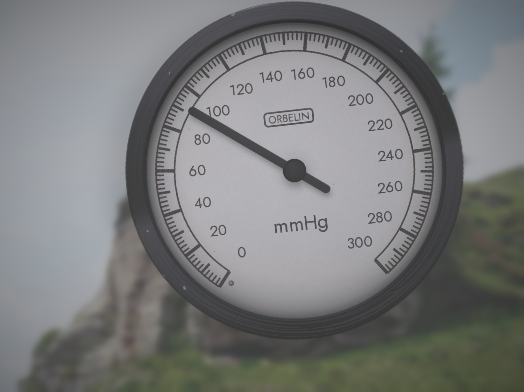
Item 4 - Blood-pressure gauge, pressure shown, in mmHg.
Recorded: 92 mmHg
